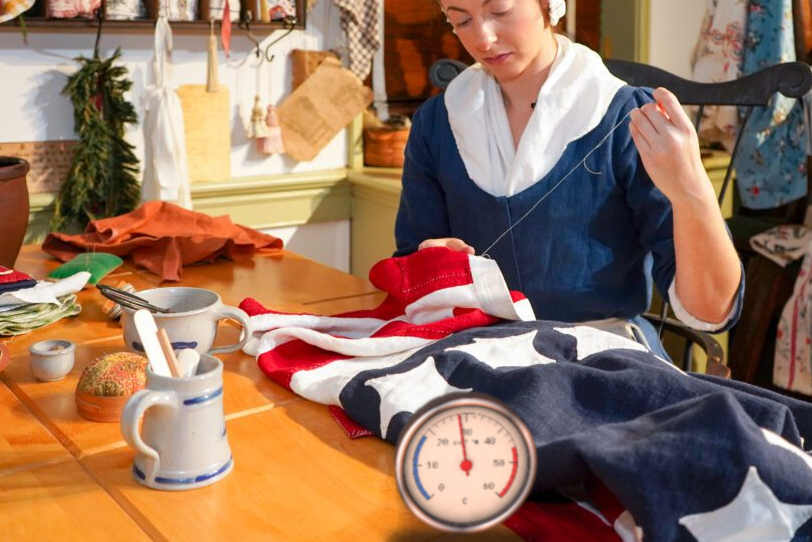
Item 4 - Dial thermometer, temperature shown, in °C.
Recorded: 28 °C
